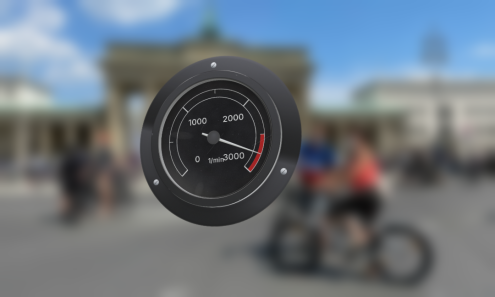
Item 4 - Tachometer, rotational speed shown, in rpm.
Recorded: 2750 rpm
